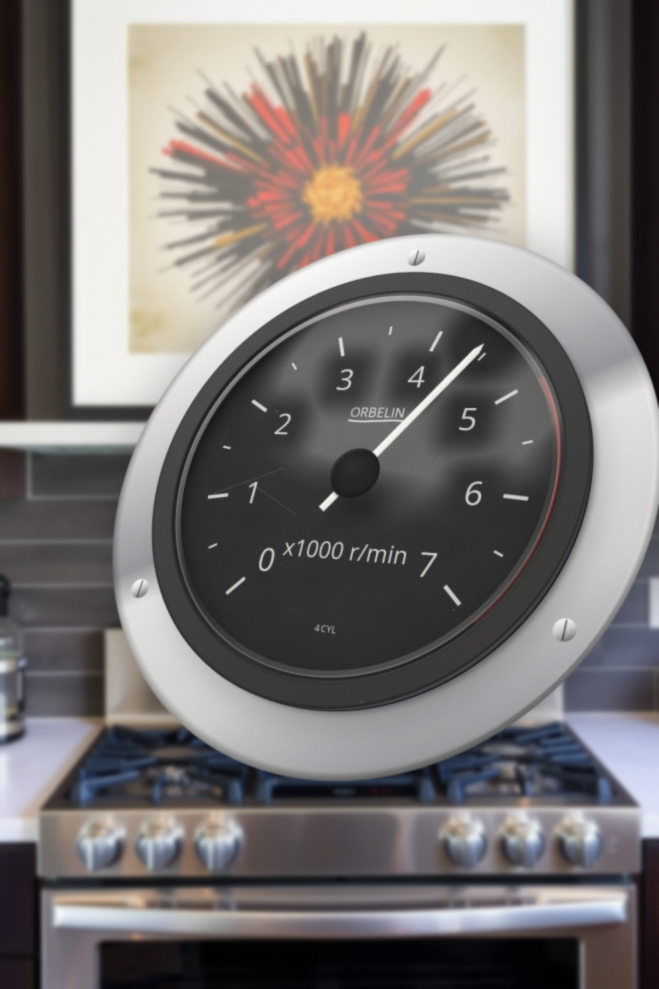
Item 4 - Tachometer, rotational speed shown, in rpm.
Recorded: 4500 rpm
